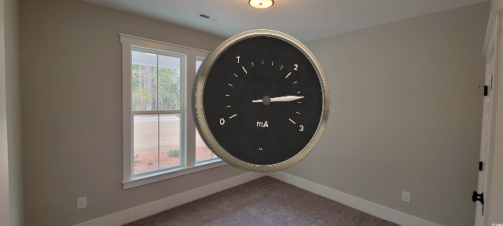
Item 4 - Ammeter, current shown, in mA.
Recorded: 2.5 mA
